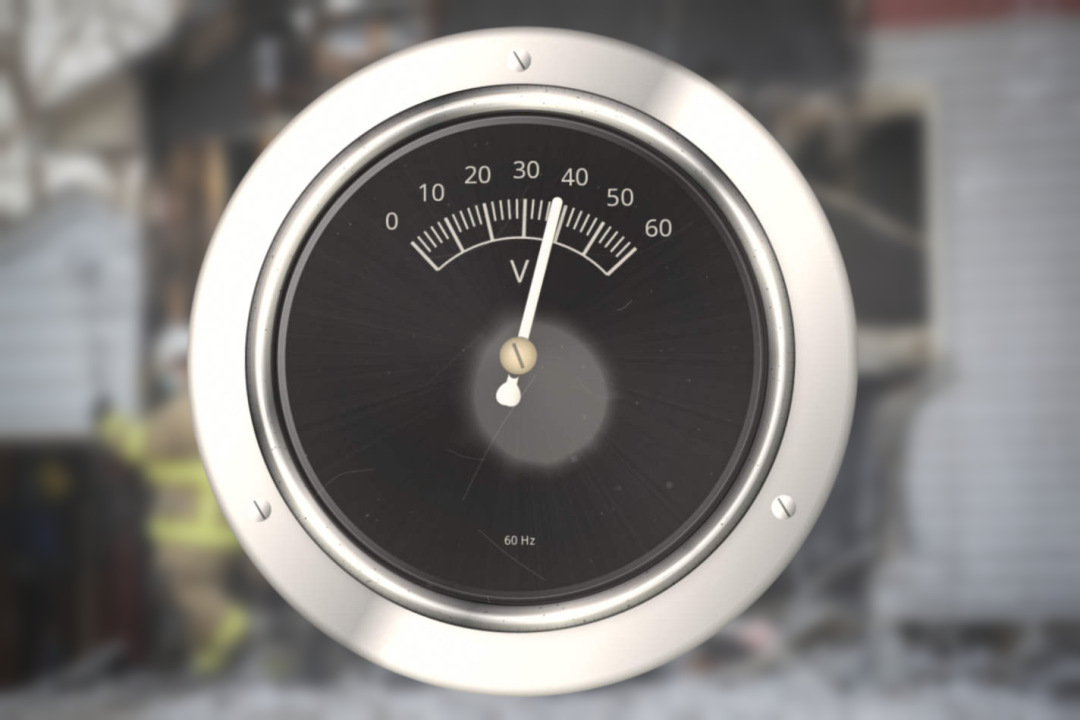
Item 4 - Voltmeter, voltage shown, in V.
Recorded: 38 V
